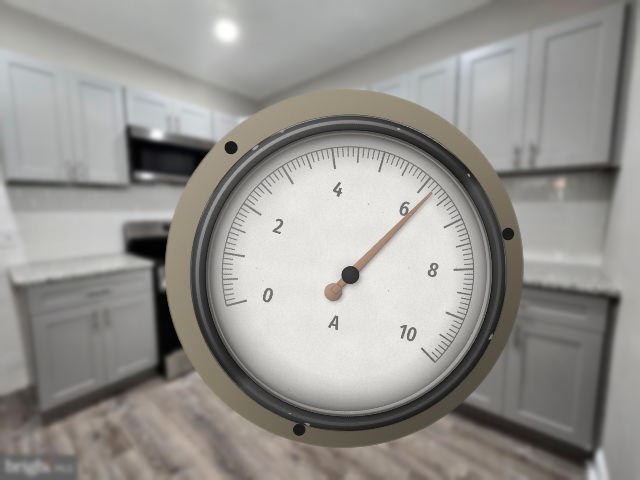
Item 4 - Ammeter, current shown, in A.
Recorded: 6.2 A
